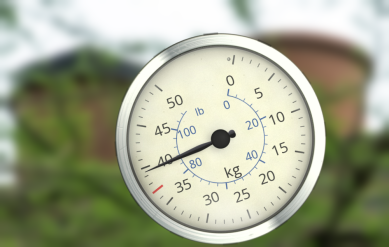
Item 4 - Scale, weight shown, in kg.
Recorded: 39.5 kg
